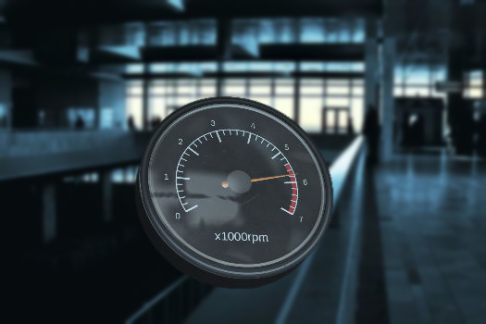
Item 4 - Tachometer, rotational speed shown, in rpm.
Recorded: 5800 rpm
